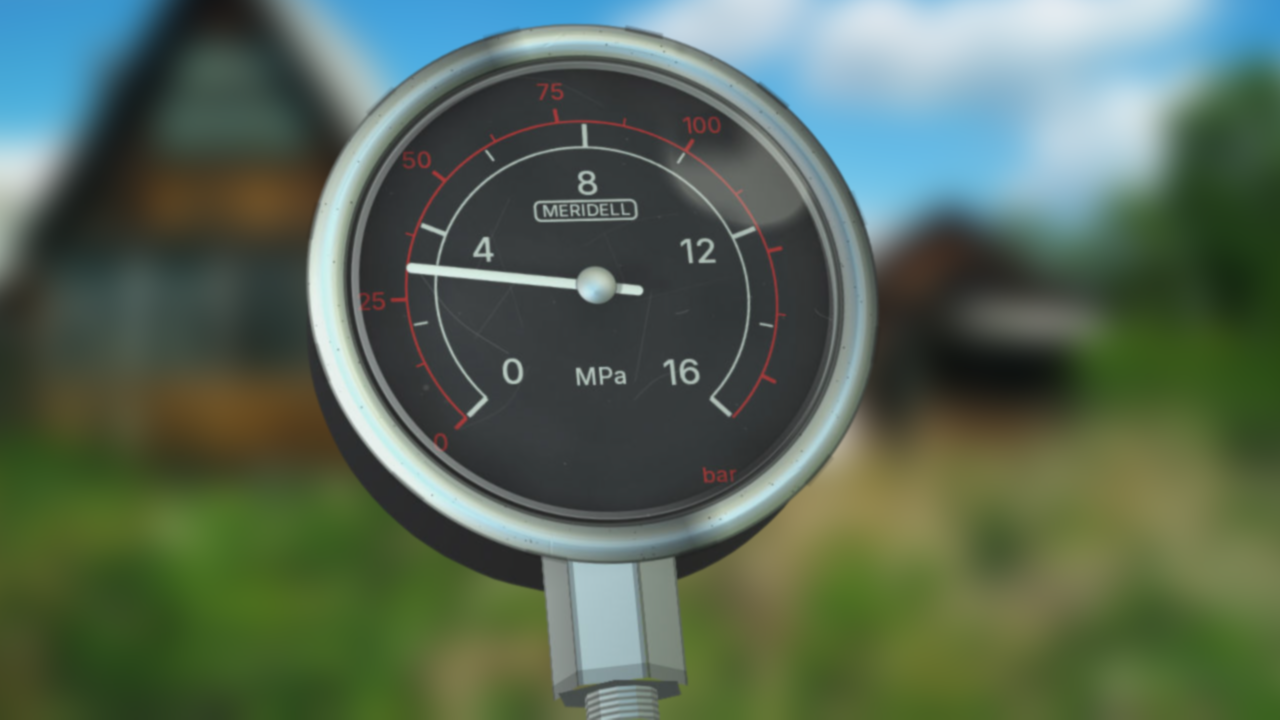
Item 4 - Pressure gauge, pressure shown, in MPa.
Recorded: 3 MPa
